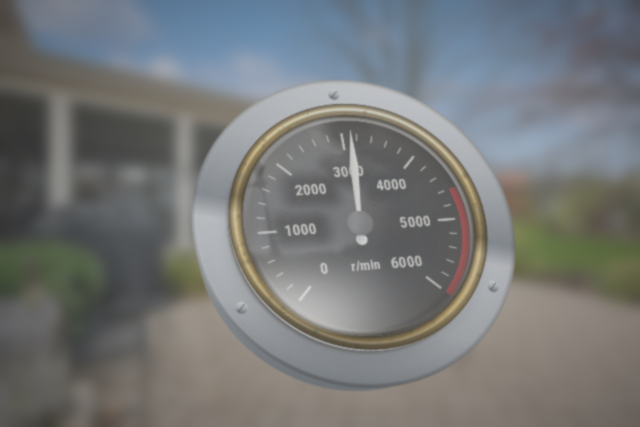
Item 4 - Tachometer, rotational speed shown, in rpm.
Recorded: 3100 rpm
